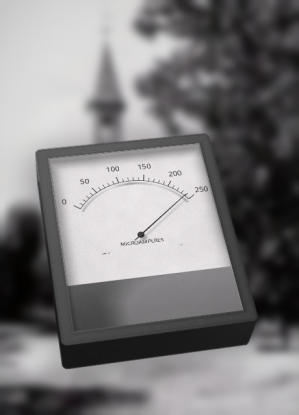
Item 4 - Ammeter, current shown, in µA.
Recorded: 240 µA
